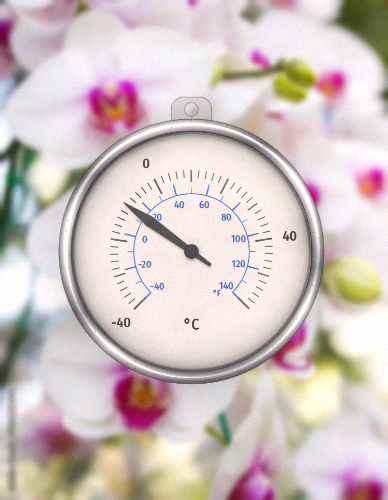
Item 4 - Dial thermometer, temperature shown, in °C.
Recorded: -10 °C
